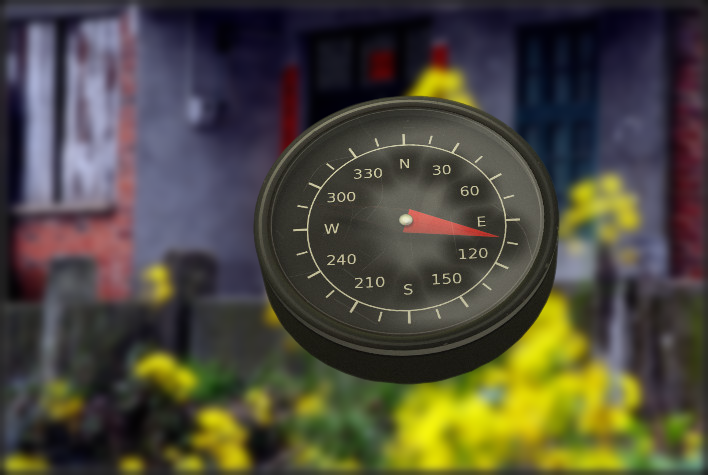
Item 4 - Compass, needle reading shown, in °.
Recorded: 105 °
